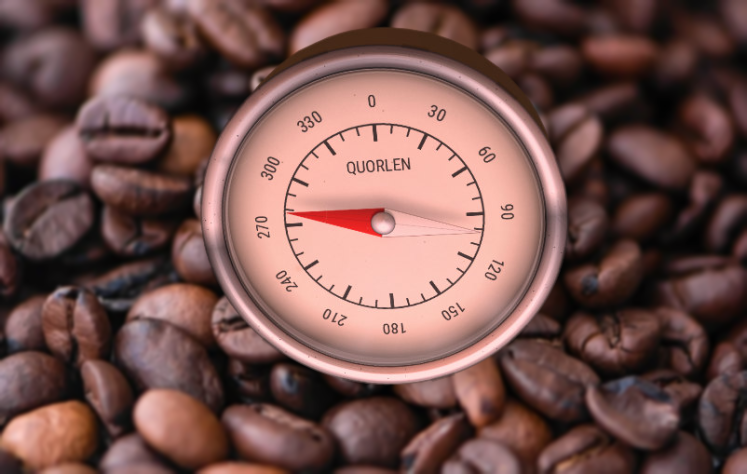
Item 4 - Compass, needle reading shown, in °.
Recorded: 280 °
